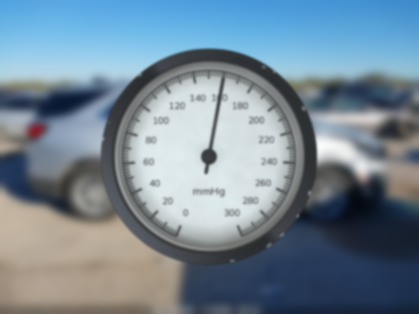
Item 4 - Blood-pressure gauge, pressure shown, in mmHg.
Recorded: 160 mmHg
